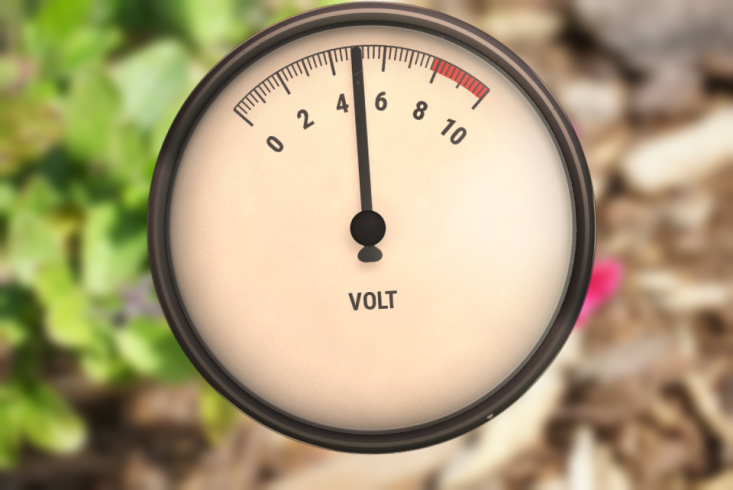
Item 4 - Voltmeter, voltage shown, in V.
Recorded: 5 V
